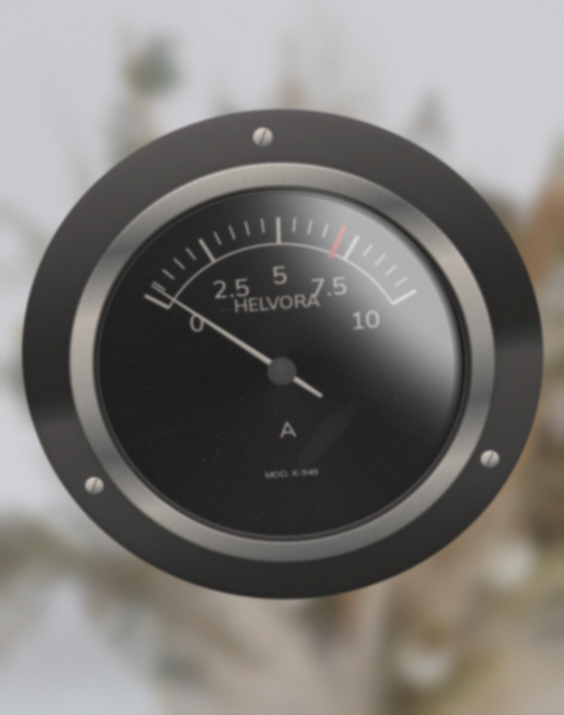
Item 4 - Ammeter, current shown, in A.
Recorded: 0.5 A
